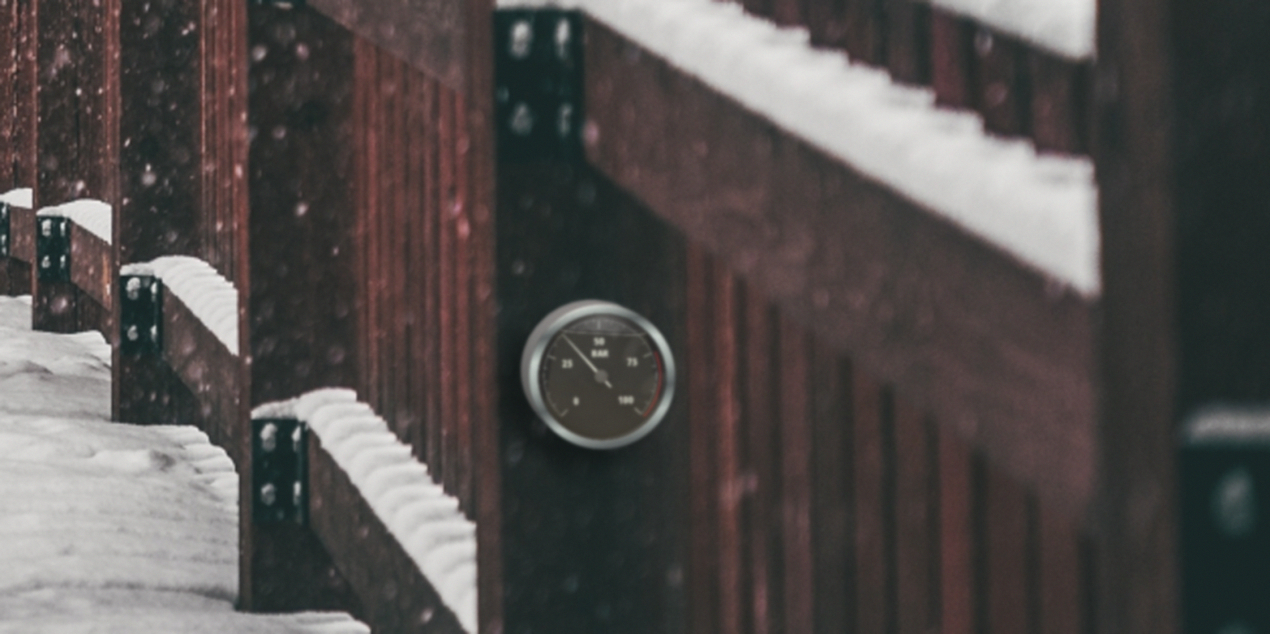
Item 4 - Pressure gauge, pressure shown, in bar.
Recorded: 35 bar
